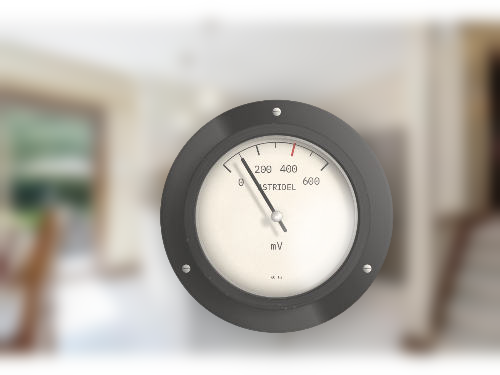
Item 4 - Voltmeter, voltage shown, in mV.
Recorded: 100 mV
